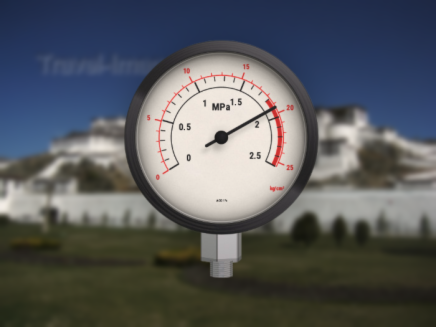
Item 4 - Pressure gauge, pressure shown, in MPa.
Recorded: 1.9 MPa
